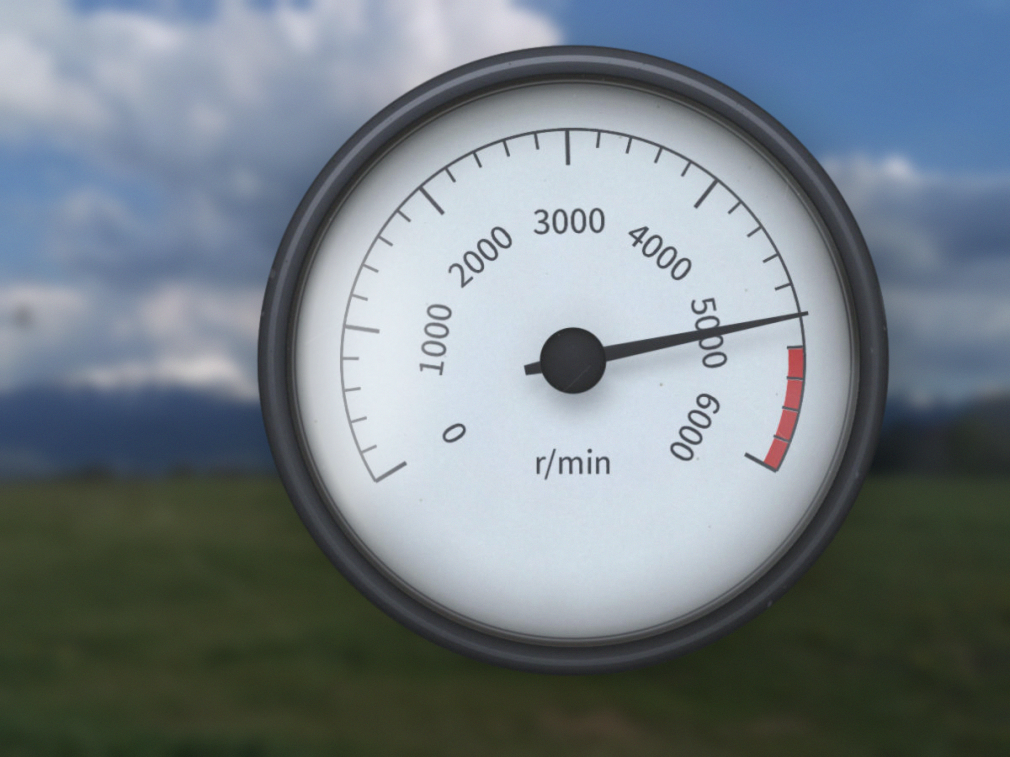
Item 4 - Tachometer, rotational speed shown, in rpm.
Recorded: 5000 rpm
